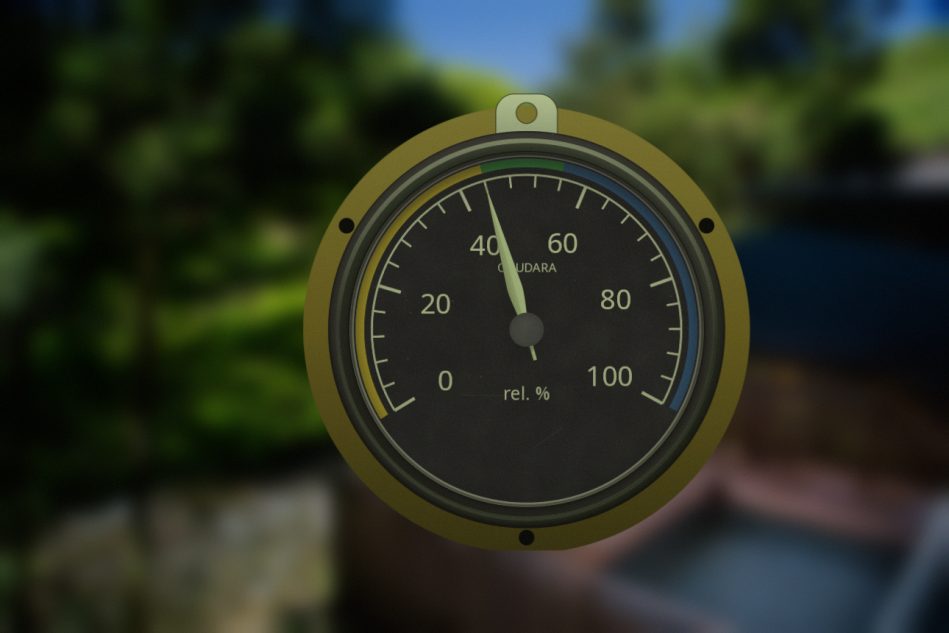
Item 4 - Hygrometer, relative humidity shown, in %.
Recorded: 44 %
